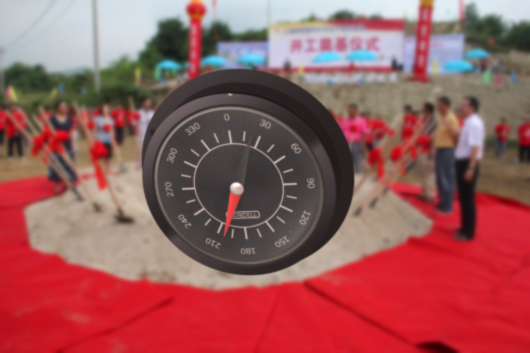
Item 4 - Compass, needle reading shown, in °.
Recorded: 202.5 °
